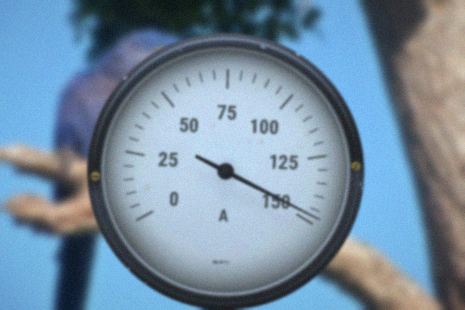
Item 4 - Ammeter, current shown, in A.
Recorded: 147.5 A
